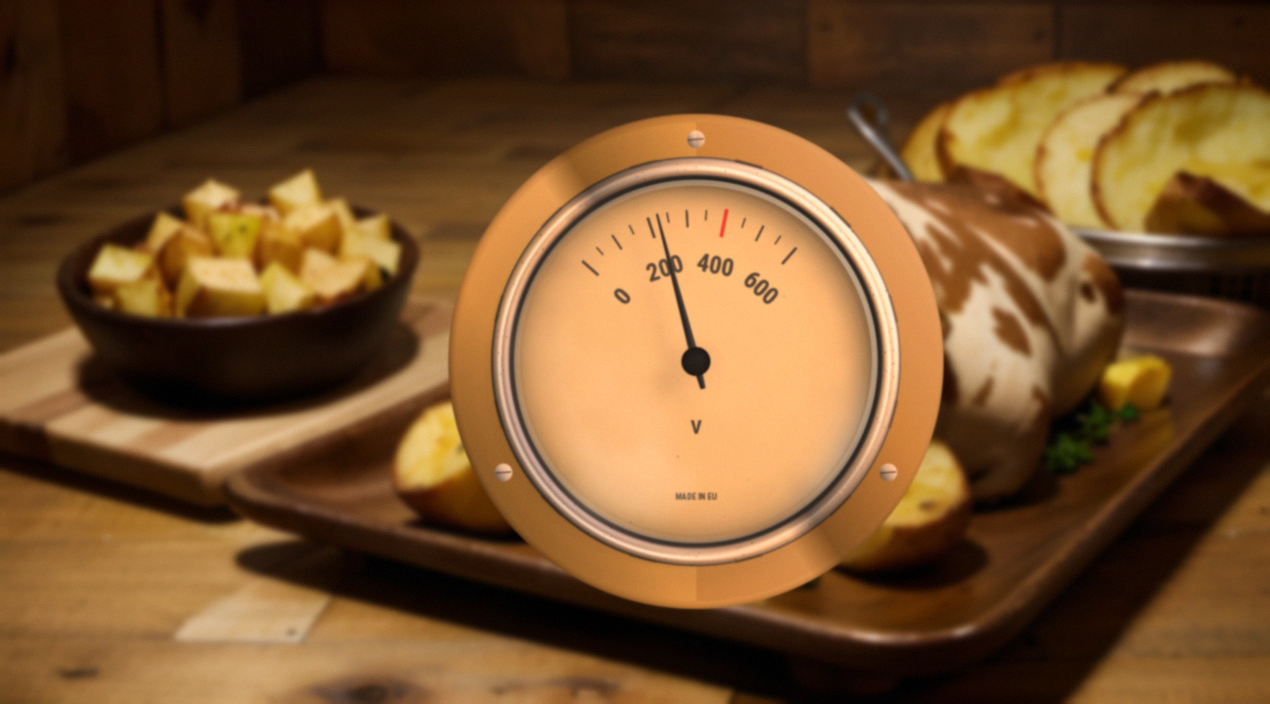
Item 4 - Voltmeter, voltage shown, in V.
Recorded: 225 V
